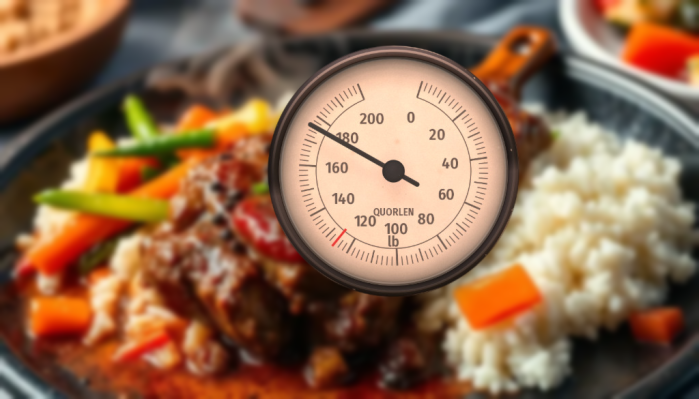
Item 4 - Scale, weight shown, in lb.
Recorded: 176 lb
